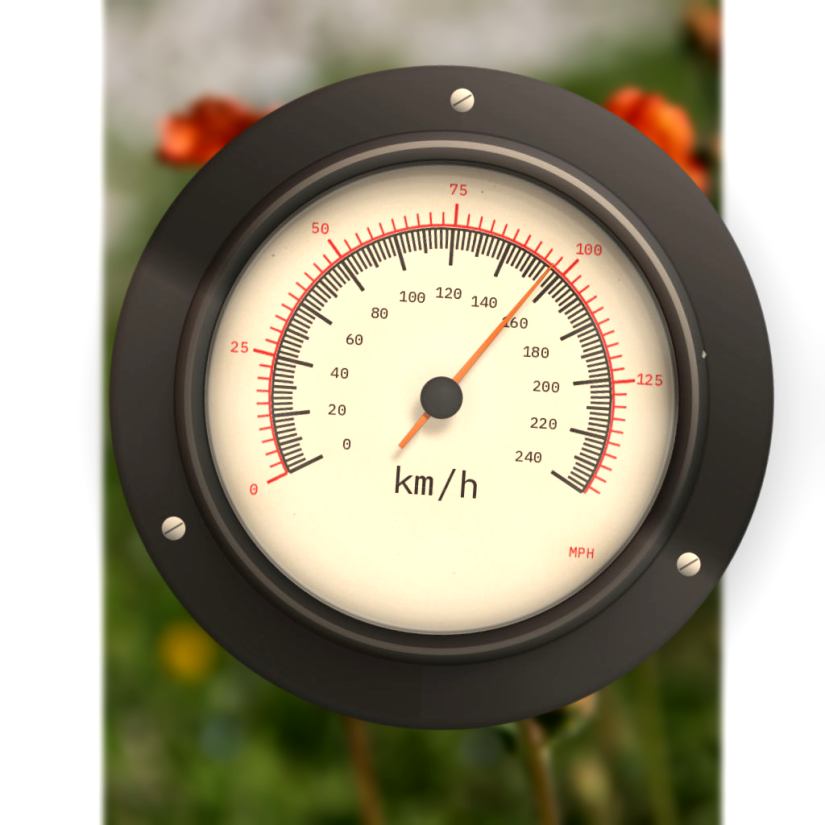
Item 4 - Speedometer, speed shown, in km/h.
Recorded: 156 km/h
